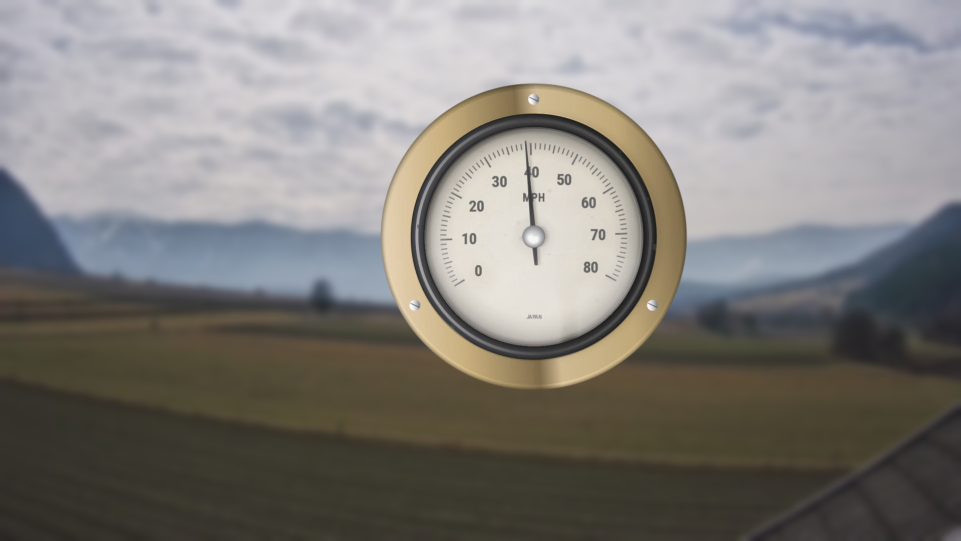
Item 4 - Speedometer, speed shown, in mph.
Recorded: 39 mph
